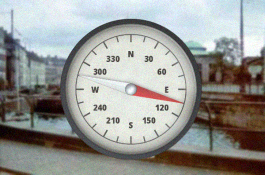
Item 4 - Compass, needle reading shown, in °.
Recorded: 105 °
